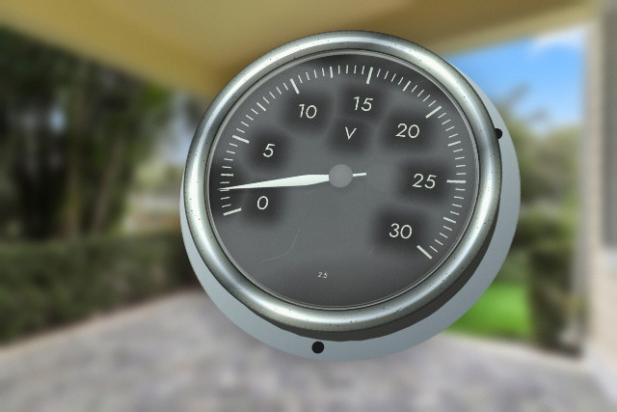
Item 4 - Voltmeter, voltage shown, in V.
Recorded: 1.5 V
